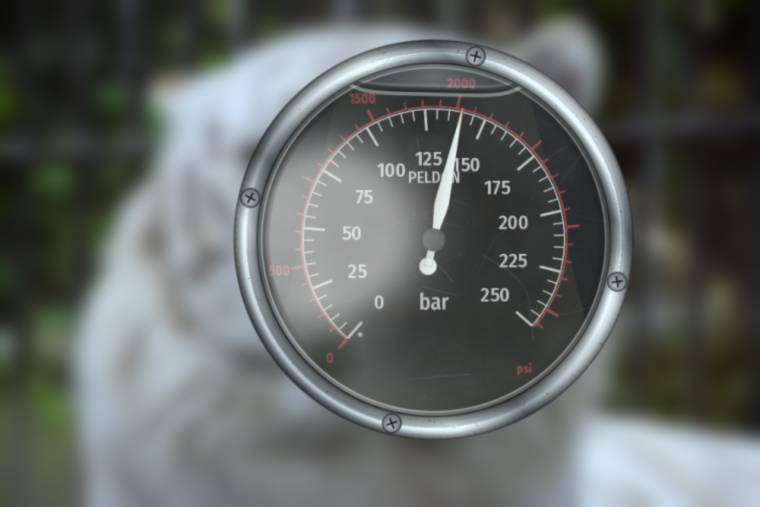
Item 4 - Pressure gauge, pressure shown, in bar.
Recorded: 140 bar
